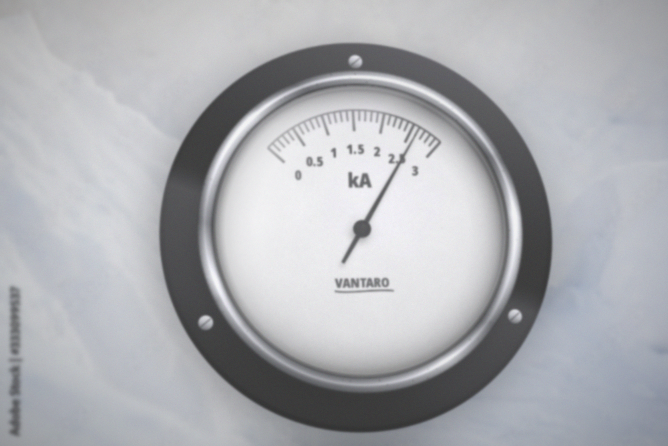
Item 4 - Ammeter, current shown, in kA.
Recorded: 2.6 kA
